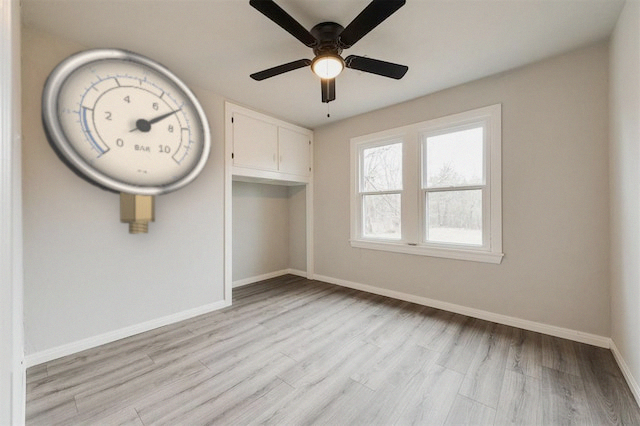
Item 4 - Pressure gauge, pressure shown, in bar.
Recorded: 7 bar
